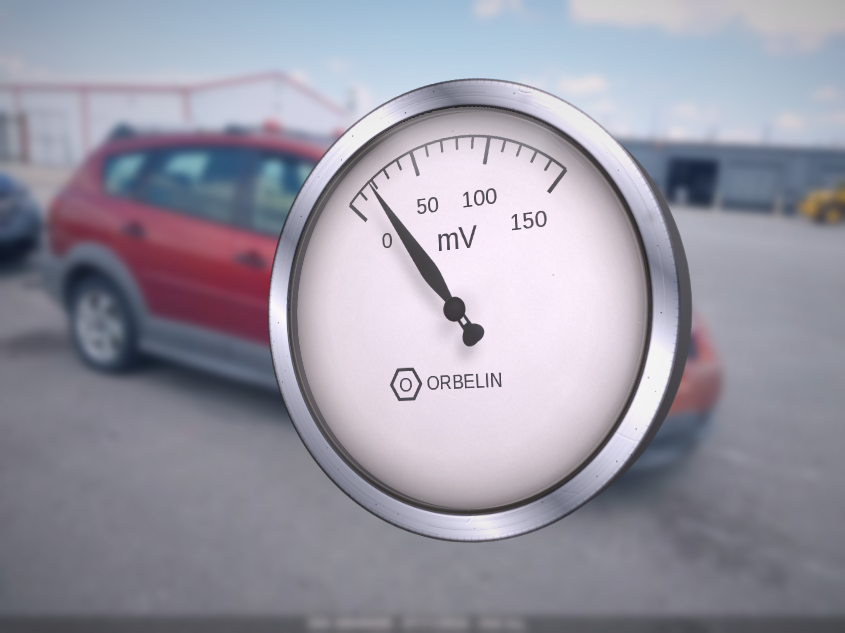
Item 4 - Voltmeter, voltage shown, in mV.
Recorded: 20 mV
